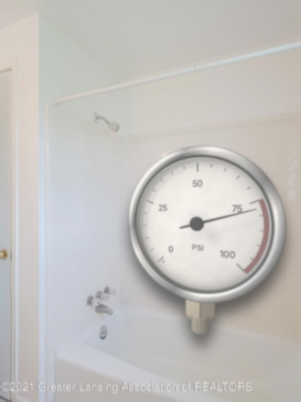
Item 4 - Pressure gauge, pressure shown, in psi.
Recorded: 77.5 psi
